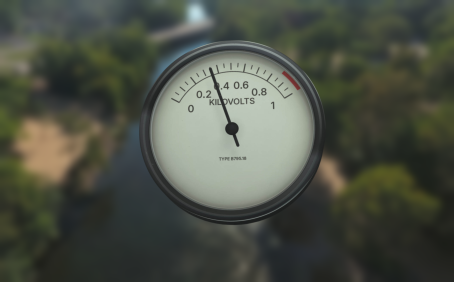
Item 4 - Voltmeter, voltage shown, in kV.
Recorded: 0.35 kV
